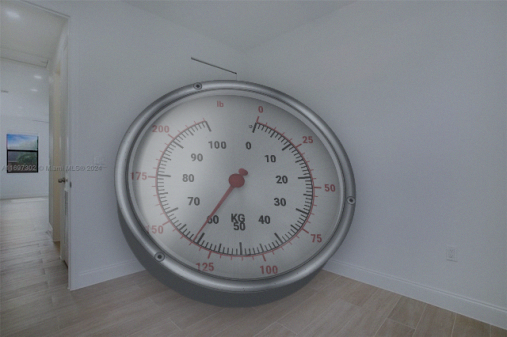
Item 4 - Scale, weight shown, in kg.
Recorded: 61 kg
